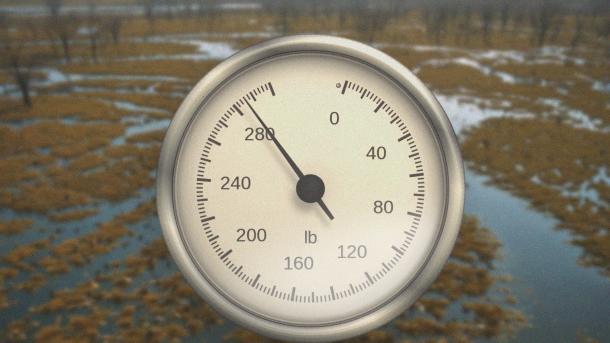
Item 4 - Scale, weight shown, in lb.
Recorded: 286 lb
